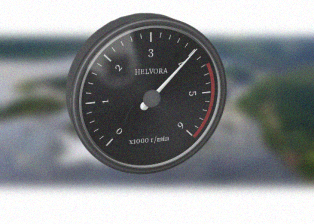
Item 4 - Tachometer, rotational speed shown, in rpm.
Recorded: 4000 rpm
